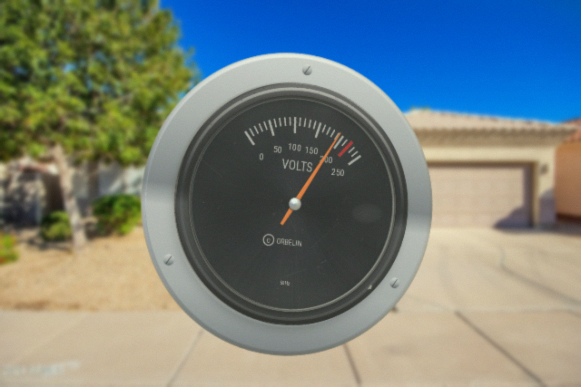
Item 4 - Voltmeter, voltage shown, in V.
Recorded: 190 V
